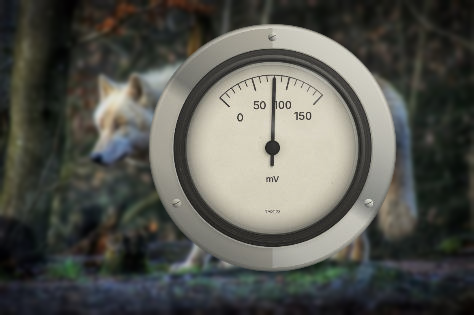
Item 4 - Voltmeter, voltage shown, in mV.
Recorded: 80 mV
